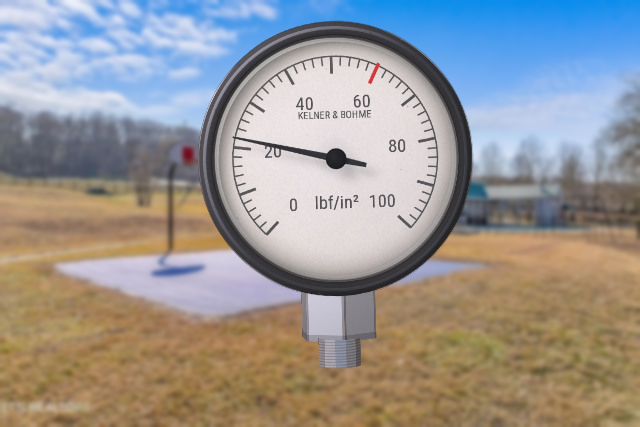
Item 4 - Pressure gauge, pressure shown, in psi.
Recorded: 22 psi
